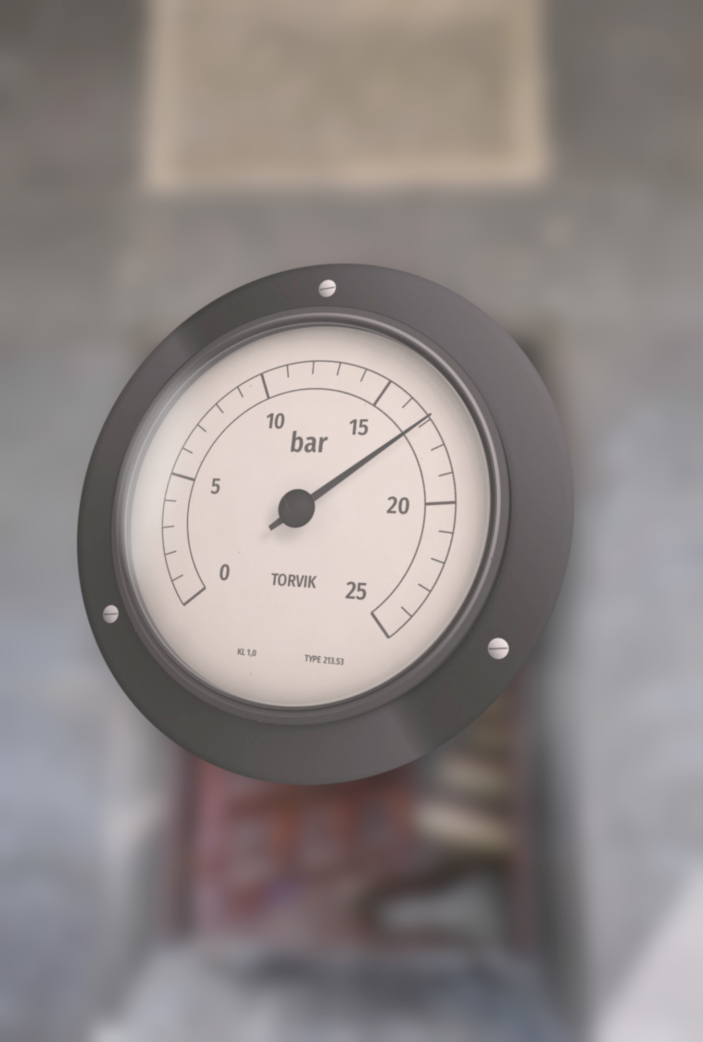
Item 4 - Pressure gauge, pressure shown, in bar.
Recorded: 17 bar
